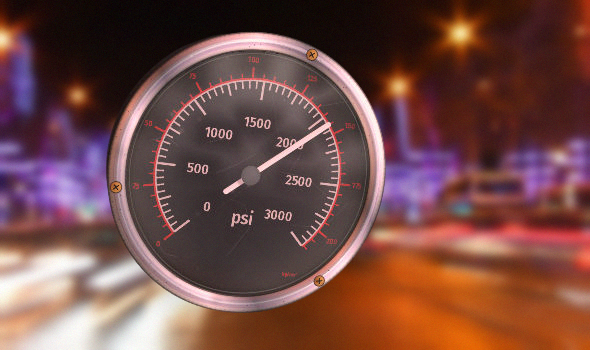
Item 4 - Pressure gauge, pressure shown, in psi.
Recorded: 2050 psi
